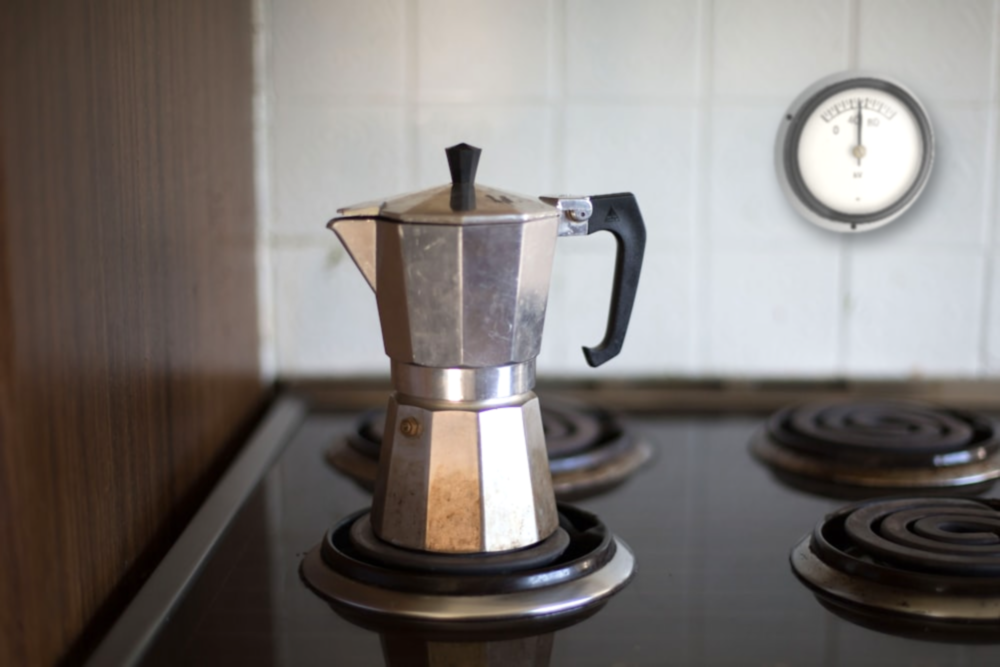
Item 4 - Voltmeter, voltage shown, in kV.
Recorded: 50 kV
